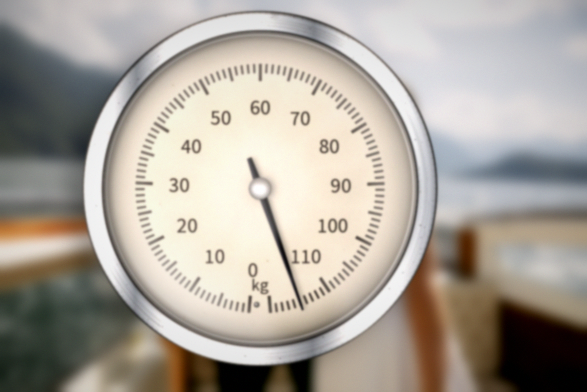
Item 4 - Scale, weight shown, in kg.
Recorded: 115 kg
